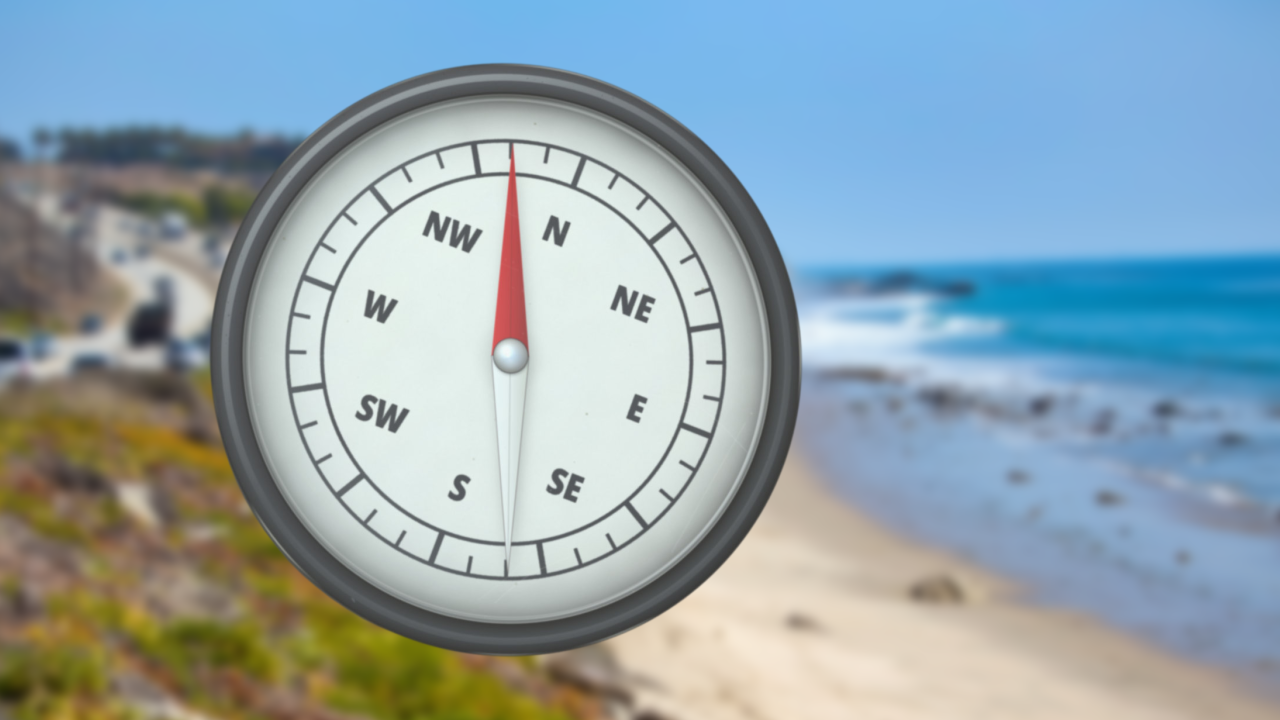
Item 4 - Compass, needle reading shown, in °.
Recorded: 340 °
